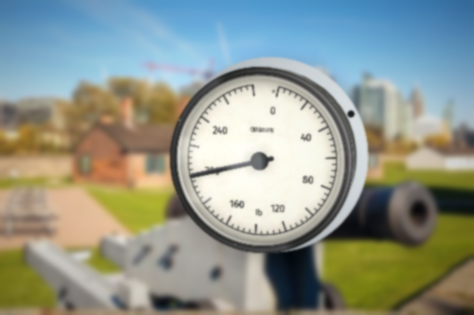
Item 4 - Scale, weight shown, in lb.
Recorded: 200 lb
